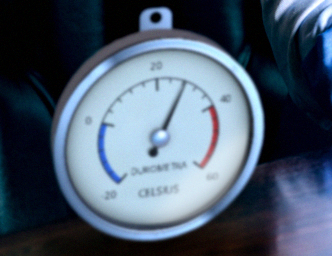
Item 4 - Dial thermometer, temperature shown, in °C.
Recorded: 28 °C
